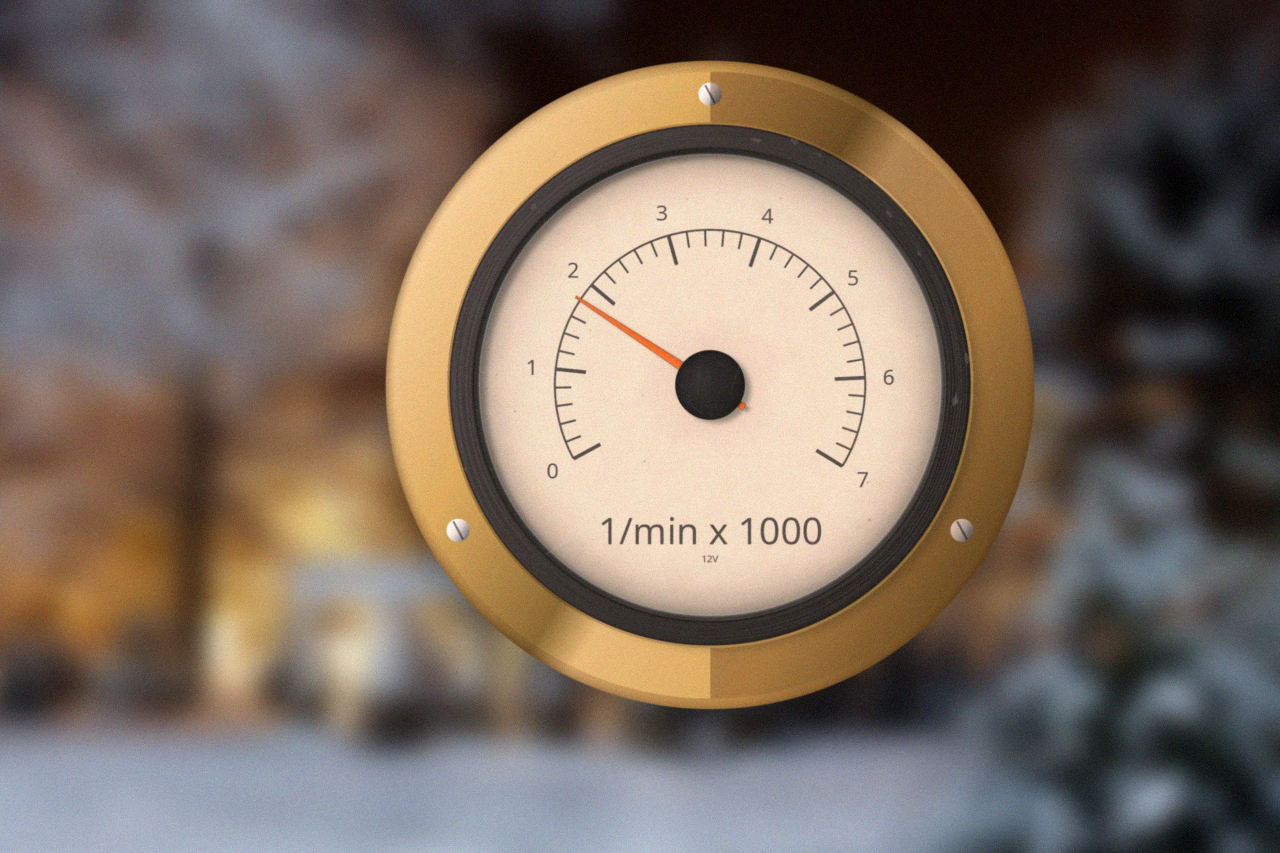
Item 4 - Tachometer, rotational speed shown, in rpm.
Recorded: 1800 rpm
